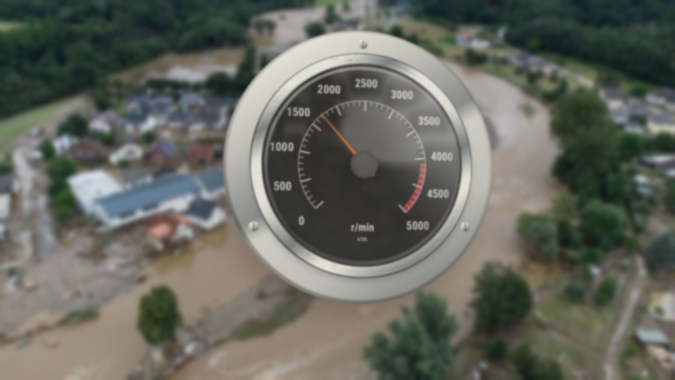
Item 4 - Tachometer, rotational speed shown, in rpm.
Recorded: 1700 rpm
